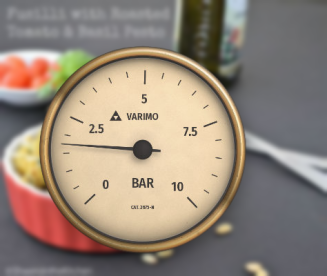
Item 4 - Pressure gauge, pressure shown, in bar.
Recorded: 1.75 bar
